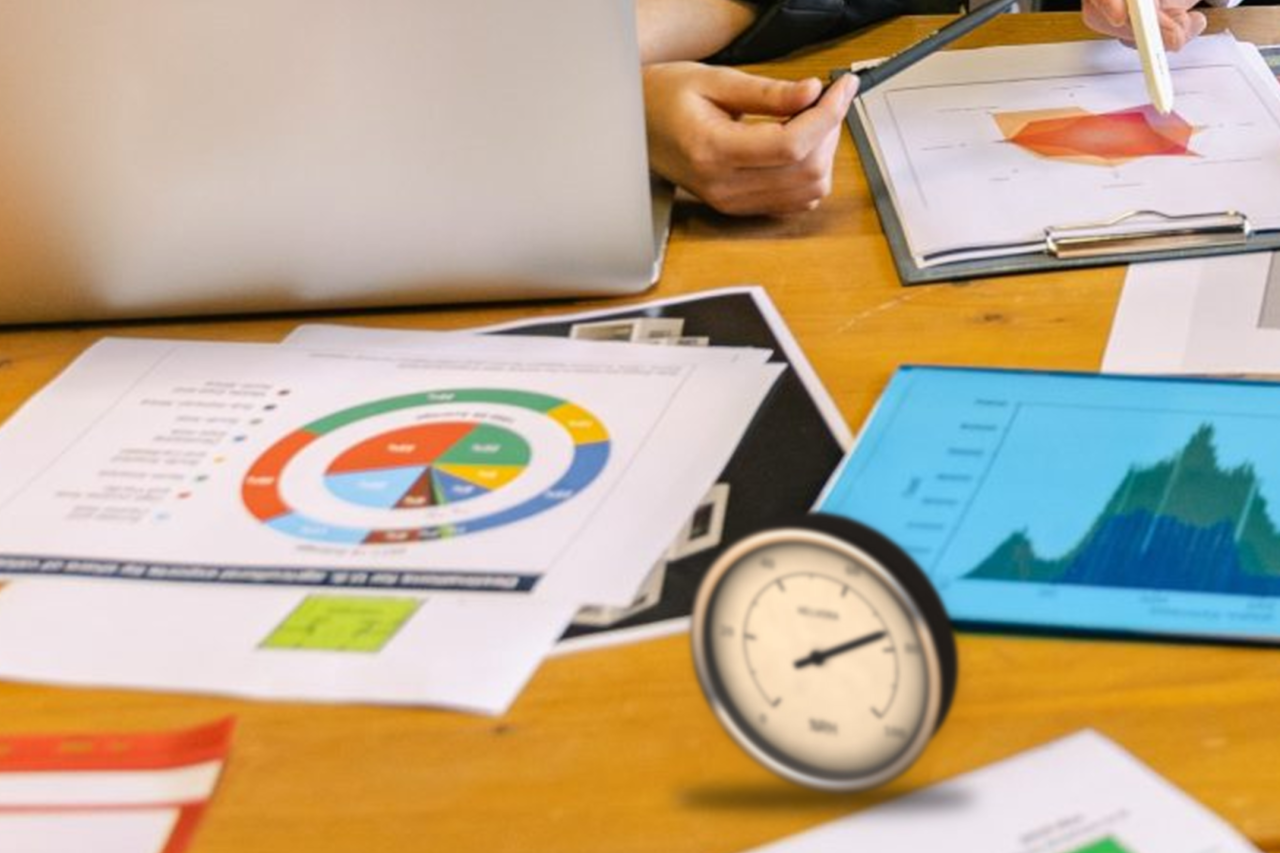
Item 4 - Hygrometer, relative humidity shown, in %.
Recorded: 75 %
